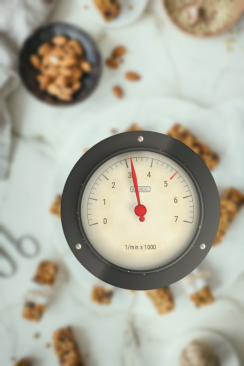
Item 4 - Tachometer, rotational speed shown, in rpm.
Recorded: 3200 rpm
